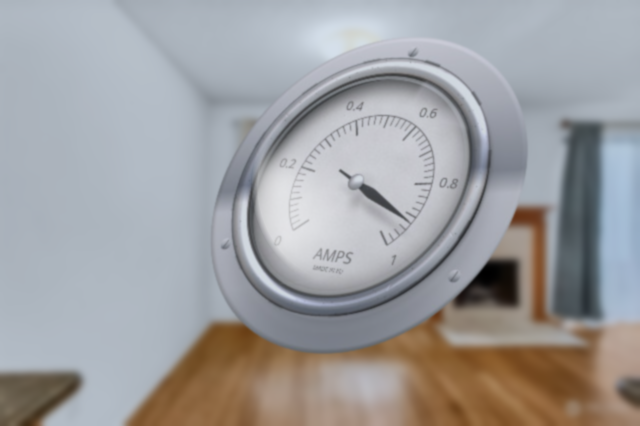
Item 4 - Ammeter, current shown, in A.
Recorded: 0.92 A
